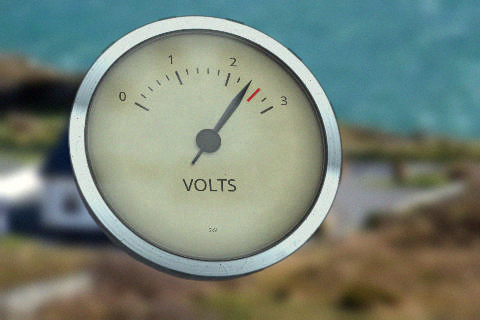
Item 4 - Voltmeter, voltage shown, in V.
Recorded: 2.4 V
